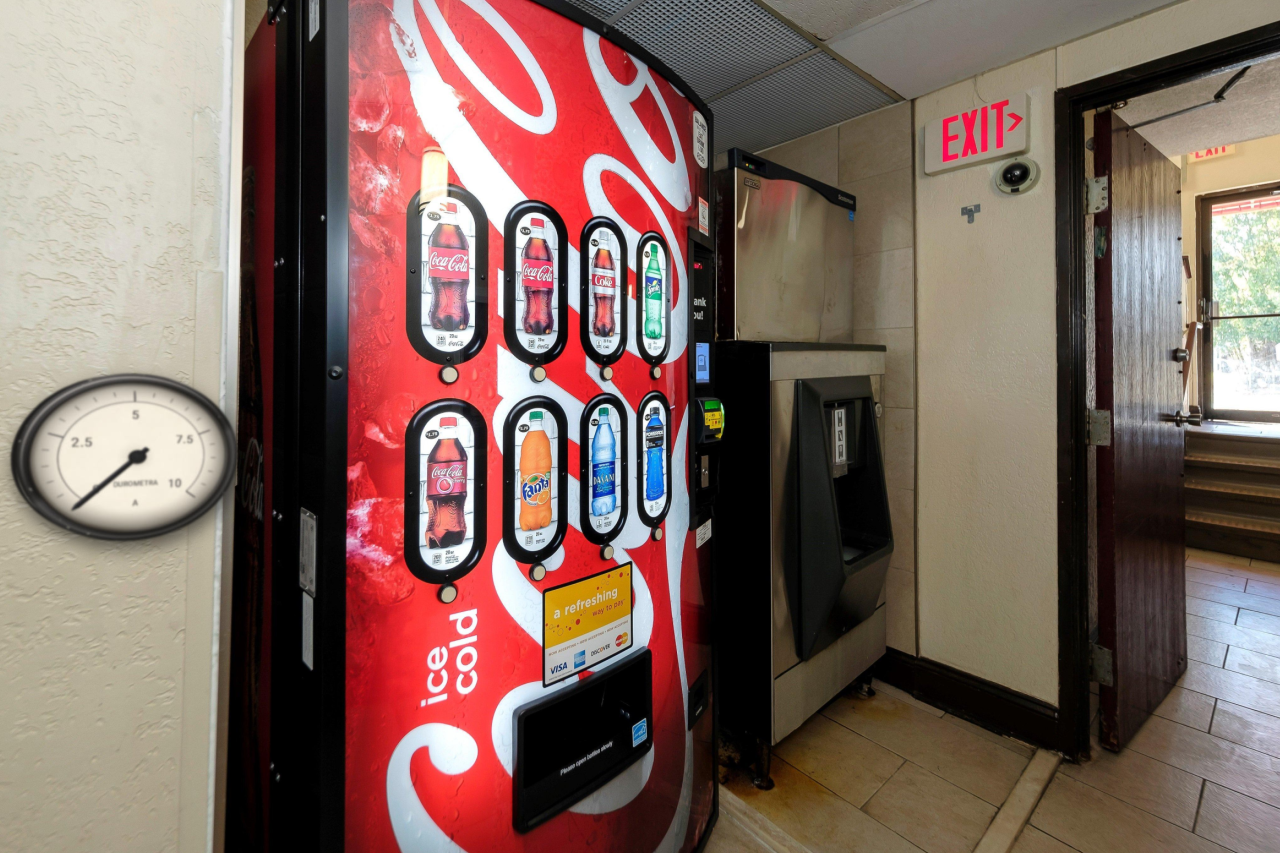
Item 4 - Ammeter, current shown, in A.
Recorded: 0 A
